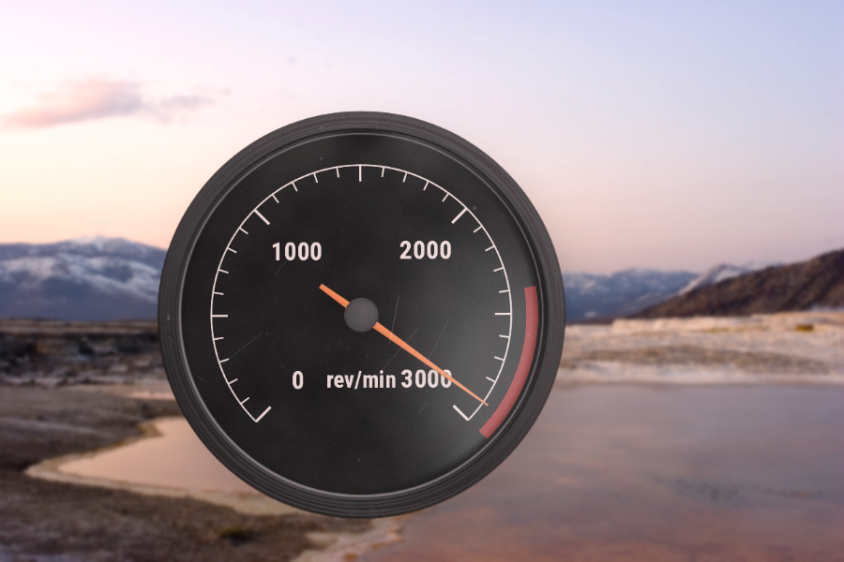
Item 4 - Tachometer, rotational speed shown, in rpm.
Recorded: 2900 rpm
